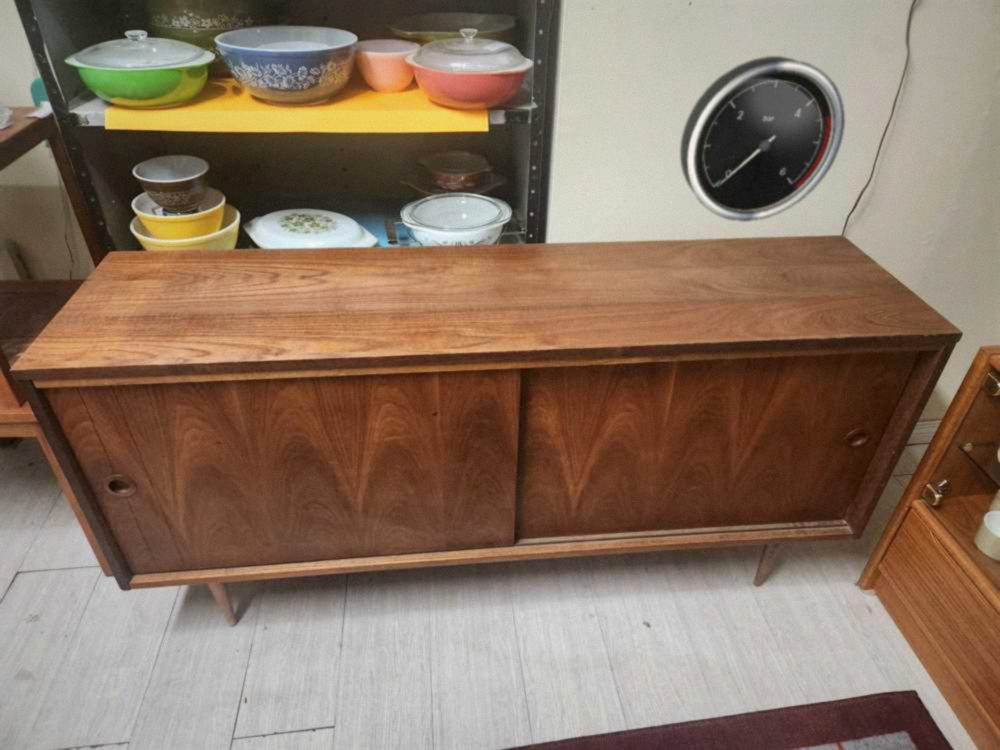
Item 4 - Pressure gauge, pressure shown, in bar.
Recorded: 0 bar
